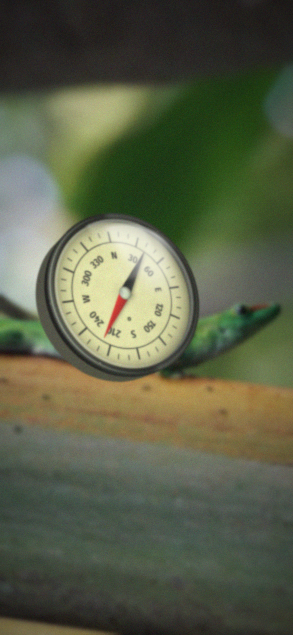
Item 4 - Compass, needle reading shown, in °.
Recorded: 220 °
